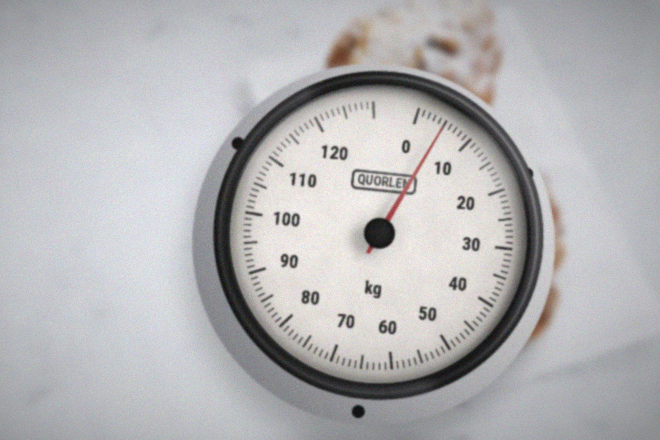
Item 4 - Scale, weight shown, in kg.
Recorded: 5 kg
